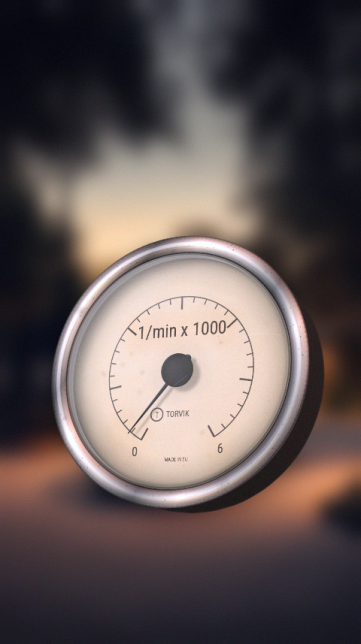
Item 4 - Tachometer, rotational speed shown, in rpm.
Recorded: 200 rpm
